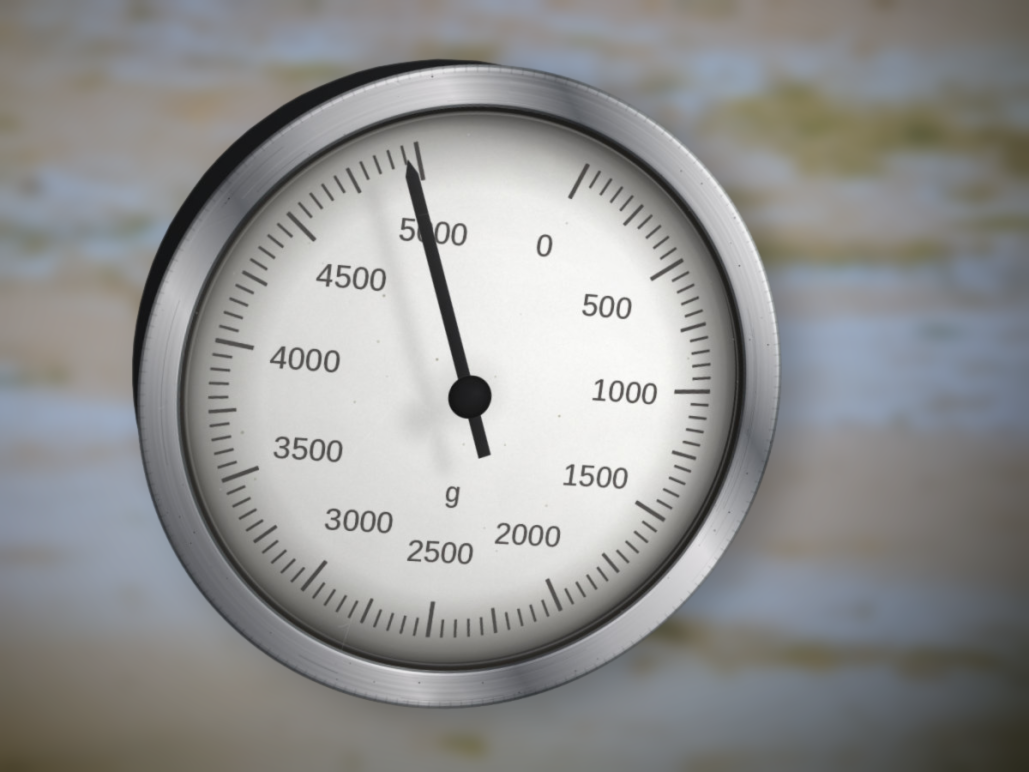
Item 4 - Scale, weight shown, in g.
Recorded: 4950 g
